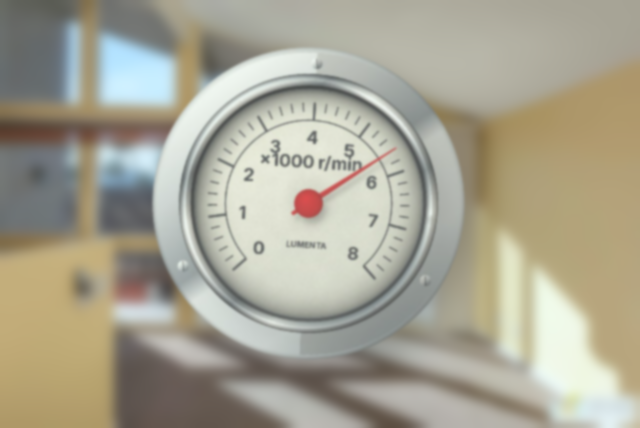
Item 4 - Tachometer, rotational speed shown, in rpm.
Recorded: 5600 rpm
